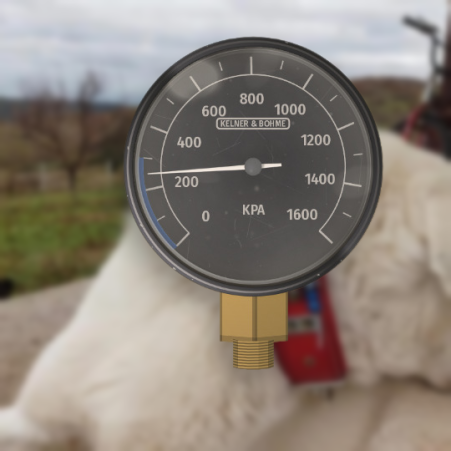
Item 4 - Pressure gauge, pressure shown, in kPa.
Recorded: 250 kPa
